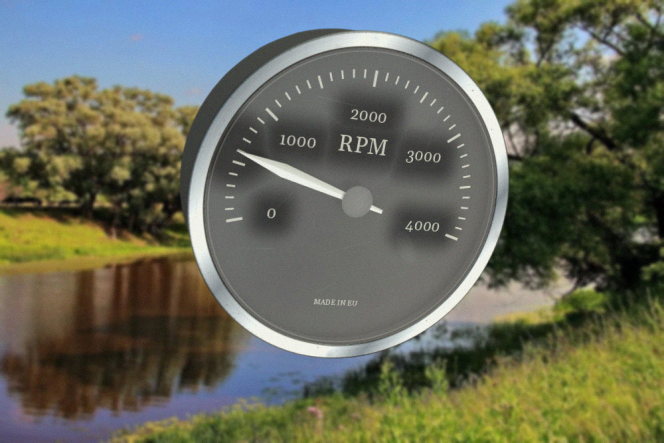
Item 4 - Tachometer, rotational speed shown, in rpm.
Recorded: 600 rpm
